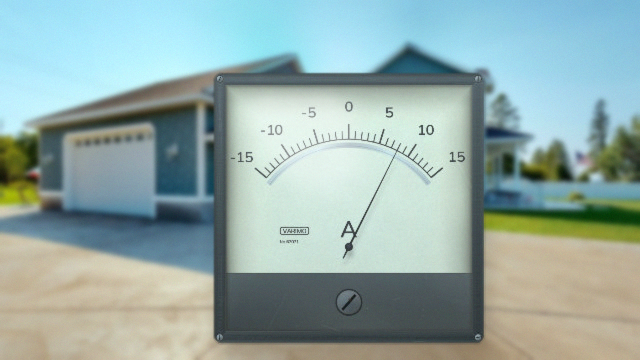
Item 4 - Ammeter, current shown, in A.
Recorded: 8 A
